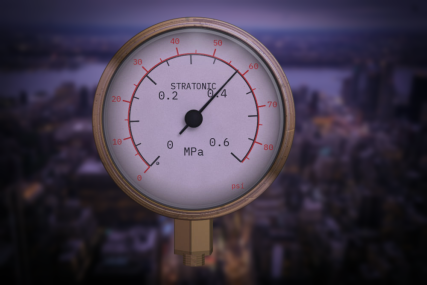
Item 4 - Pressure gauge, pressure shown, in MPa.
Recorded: 0.4 MPa
